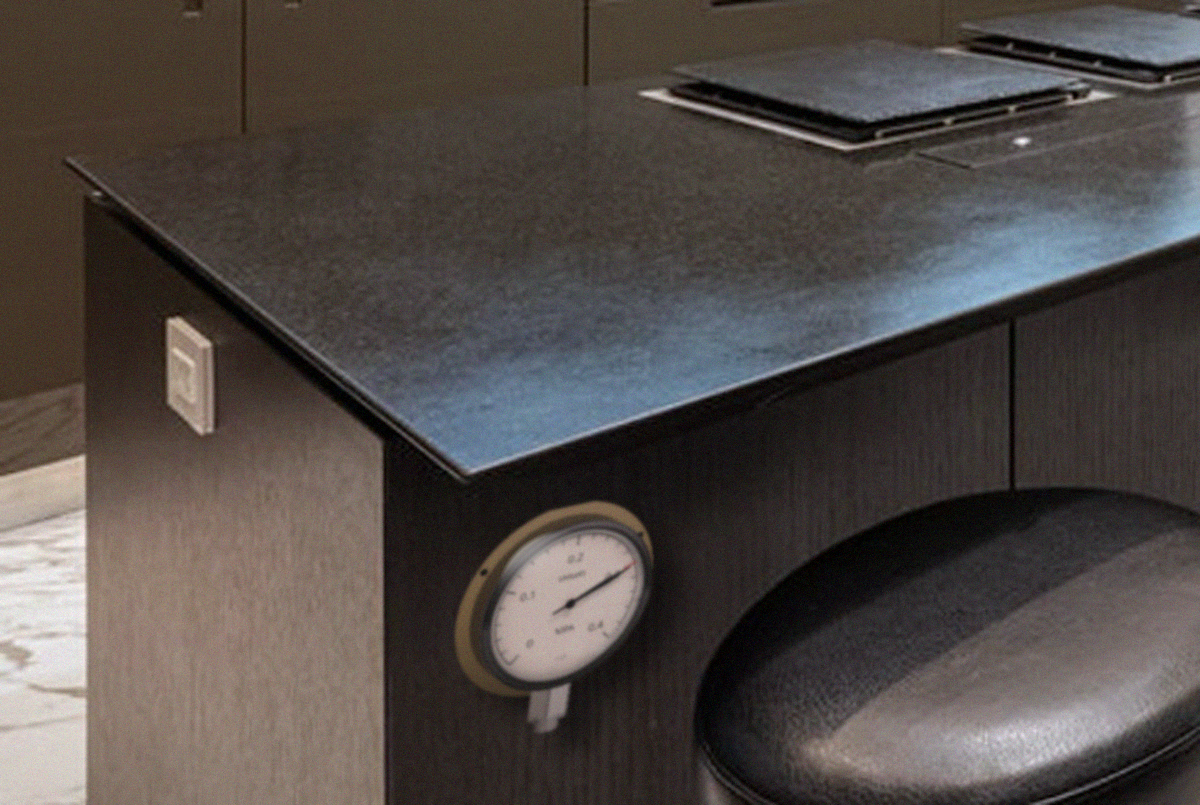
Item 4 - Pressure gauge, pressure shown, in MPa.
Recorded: 0.3 MPa
